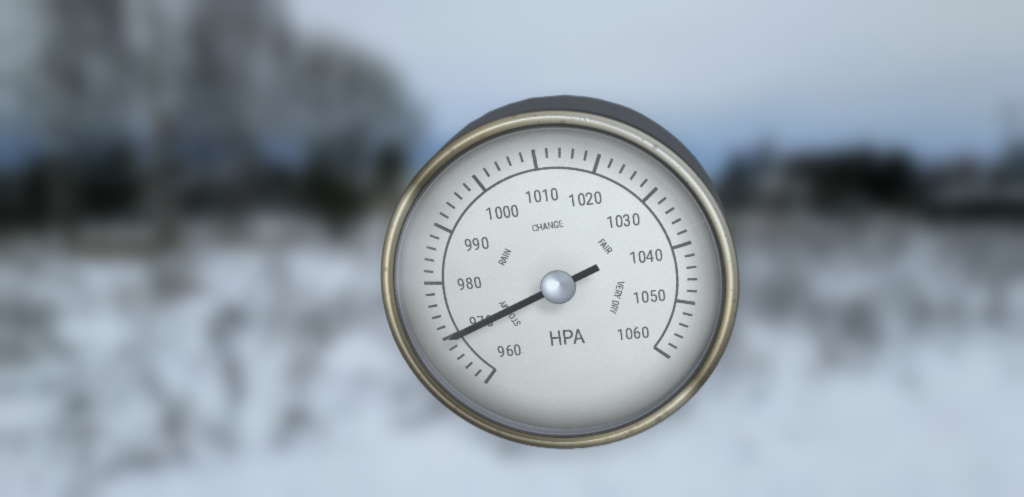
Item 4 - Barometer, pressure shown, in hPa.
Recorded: 970 hPa
